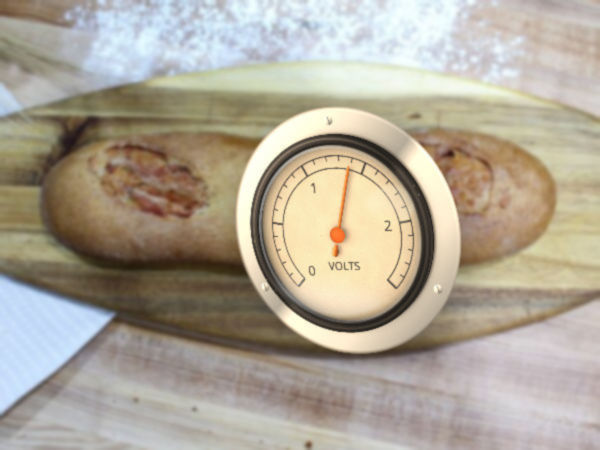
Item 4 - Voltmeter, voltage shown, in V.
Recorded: 1.4 V
